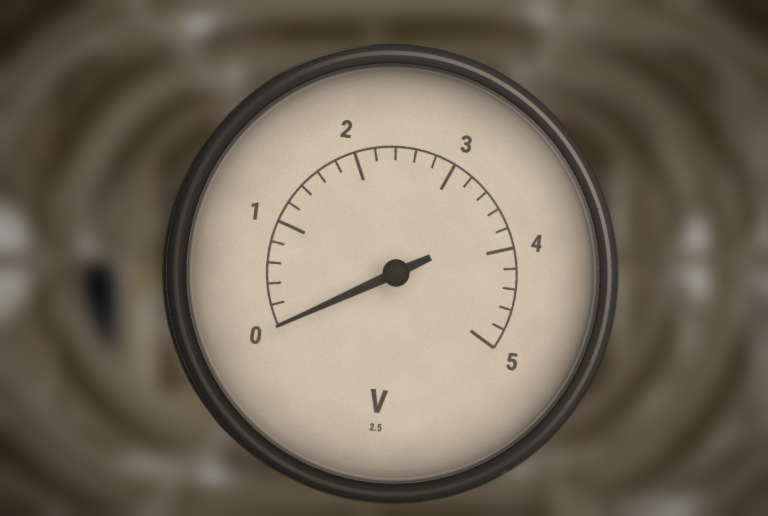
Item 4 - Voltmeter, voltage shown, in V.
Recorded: 0 V
